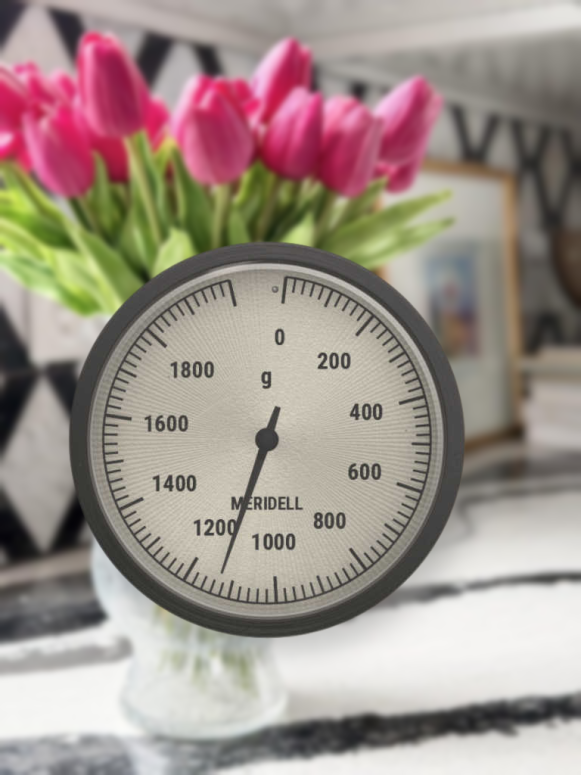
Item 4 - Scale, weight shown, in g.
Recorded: 1130 g
